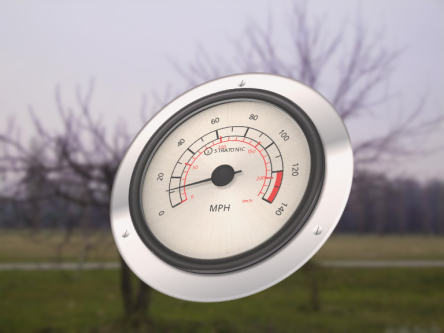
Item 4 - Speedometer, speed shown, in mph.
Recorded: 10 mph
